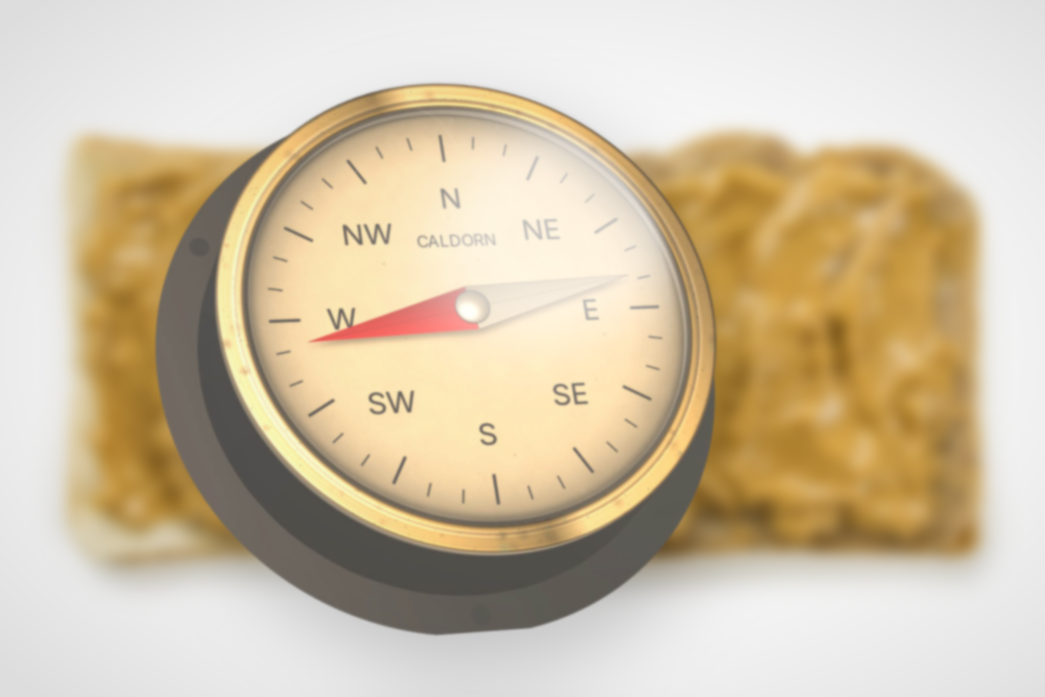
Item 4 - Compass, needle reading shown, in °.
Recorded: 260 °
